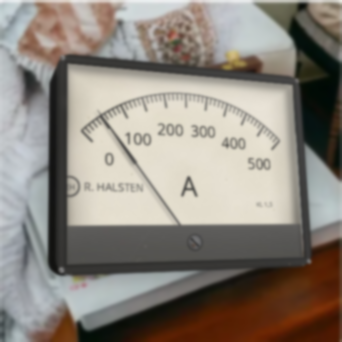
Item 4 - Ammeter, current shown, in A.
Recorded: 50 A
